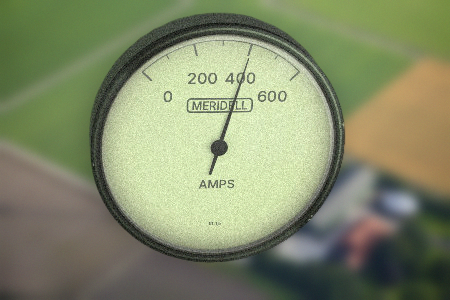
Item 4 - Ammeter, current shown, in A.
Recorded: 400 A
